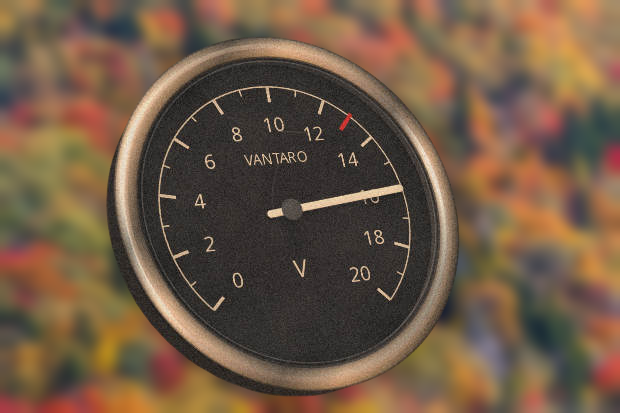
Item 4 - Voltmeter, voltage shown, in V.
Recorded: 16 V
